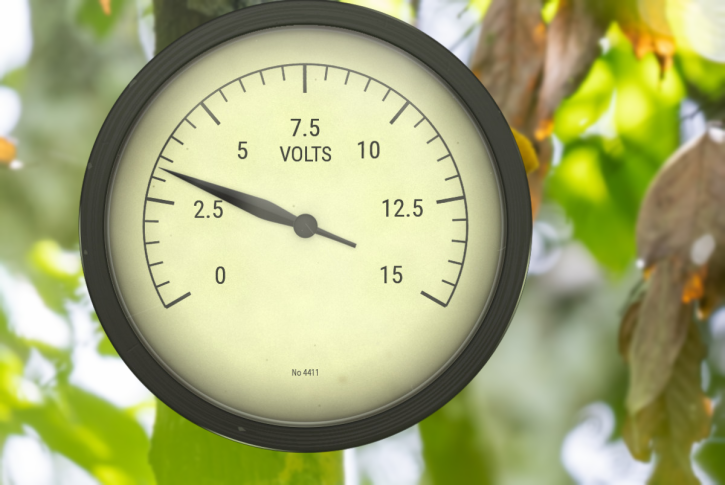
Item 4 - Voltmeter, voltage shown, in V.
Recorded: 3.25 V
